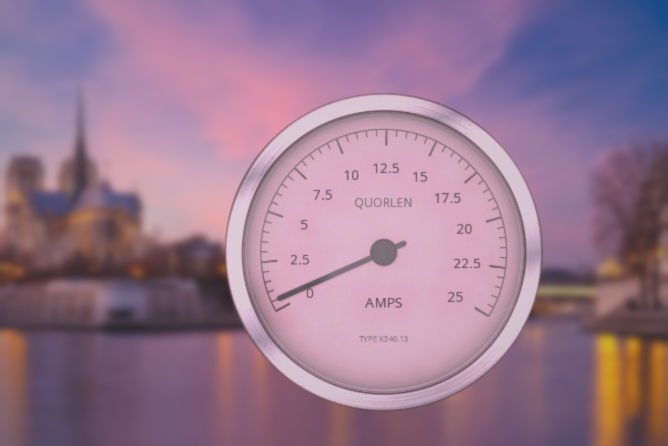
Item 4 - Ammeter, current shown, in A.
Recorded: 0.5 A
